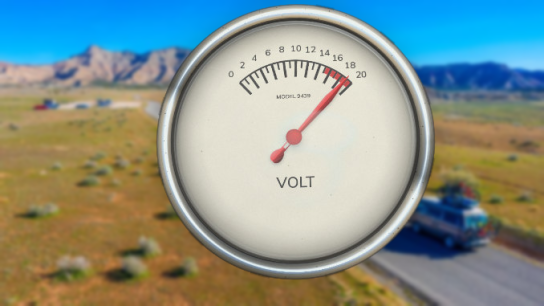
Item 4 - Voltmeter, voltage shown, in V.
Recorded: 19 V
